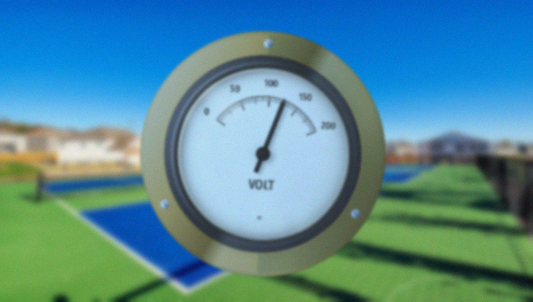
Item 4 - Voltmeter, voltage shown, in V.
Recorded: 125 V
